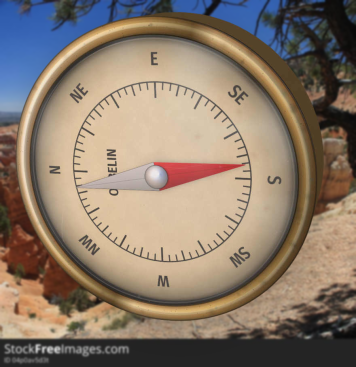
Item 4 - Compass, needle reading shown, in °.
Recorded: 170 °
